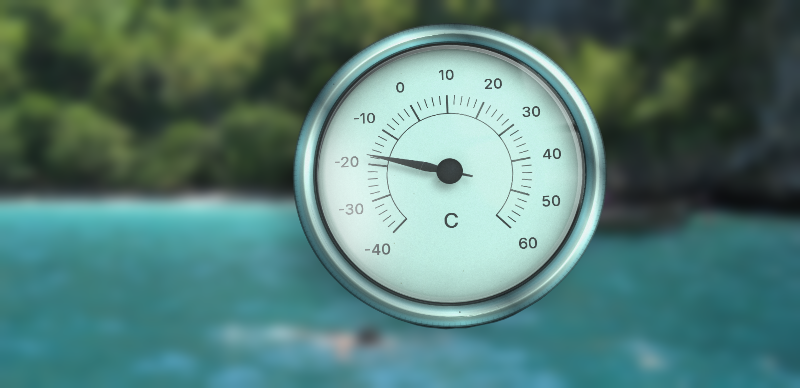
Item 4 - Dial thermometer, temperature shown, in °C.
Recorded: -18 °C
